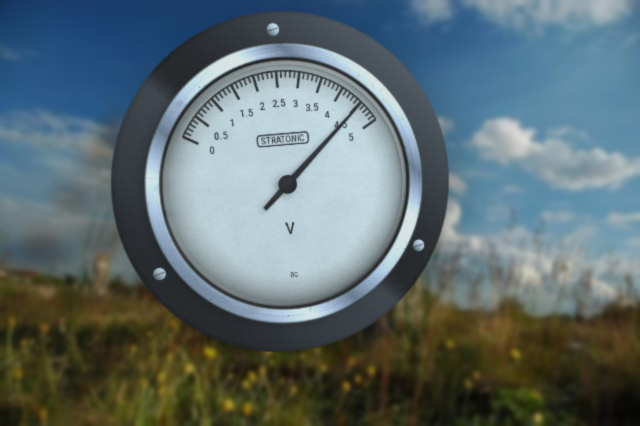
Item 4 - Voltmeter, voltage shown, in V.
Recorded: 4.5 V
